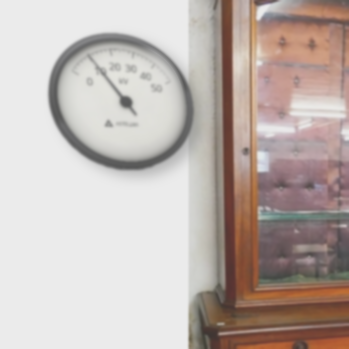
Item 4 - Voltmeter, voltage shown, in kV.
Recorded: 10 kV
